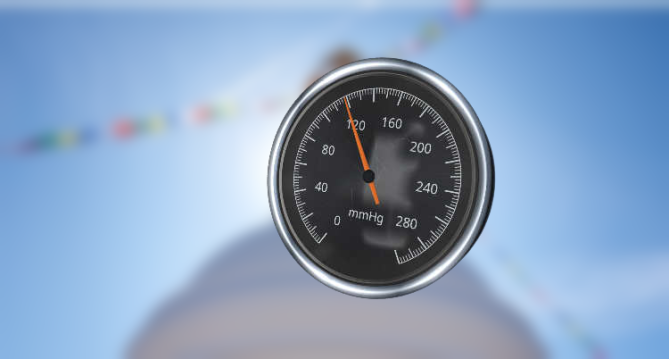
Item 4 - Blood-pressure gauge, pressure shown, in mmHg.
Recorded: 120 mmHg
